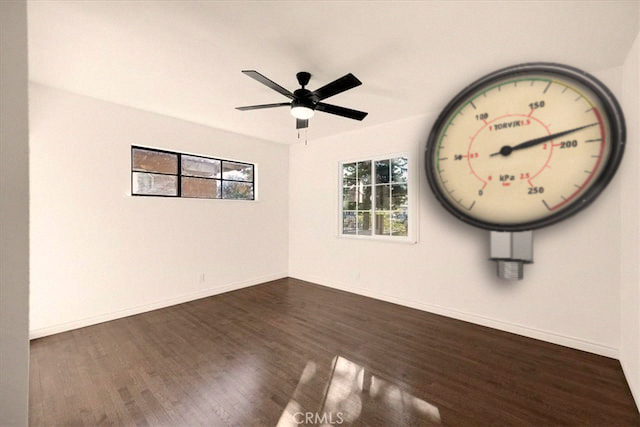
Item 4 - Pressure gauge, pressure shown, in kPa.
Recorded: 190 kPa
